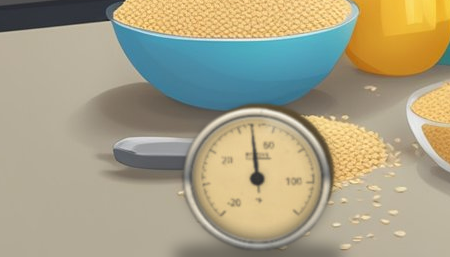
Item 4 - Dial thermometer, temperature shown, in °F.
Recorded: 48 °F
